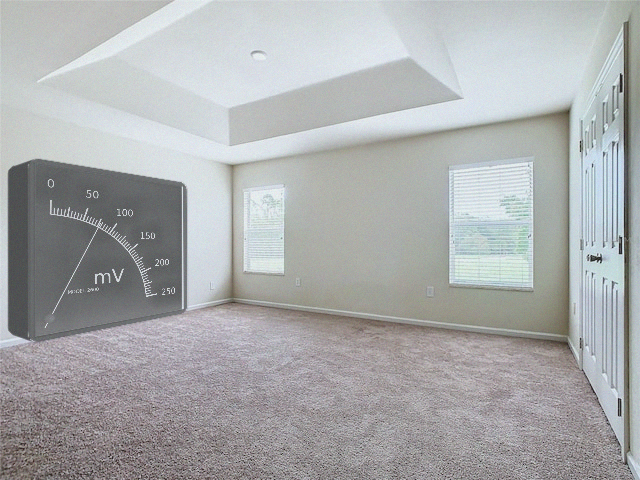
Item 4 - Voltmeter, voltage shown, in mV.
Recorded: 75 mV
